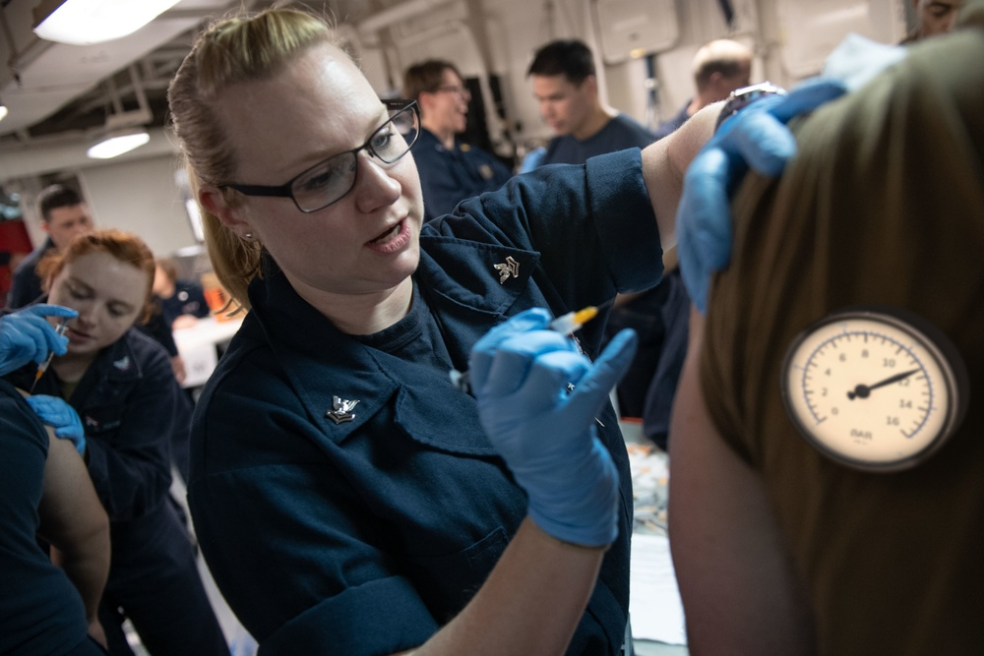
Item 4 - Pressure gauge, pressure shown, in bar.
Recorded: 11.5 bar
